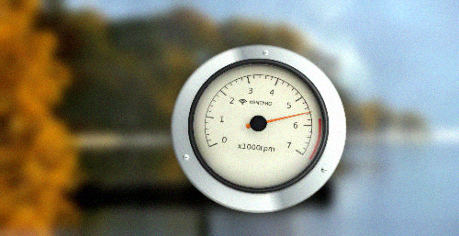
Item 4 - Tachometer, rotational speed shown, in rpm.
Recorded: 5600 rpm
